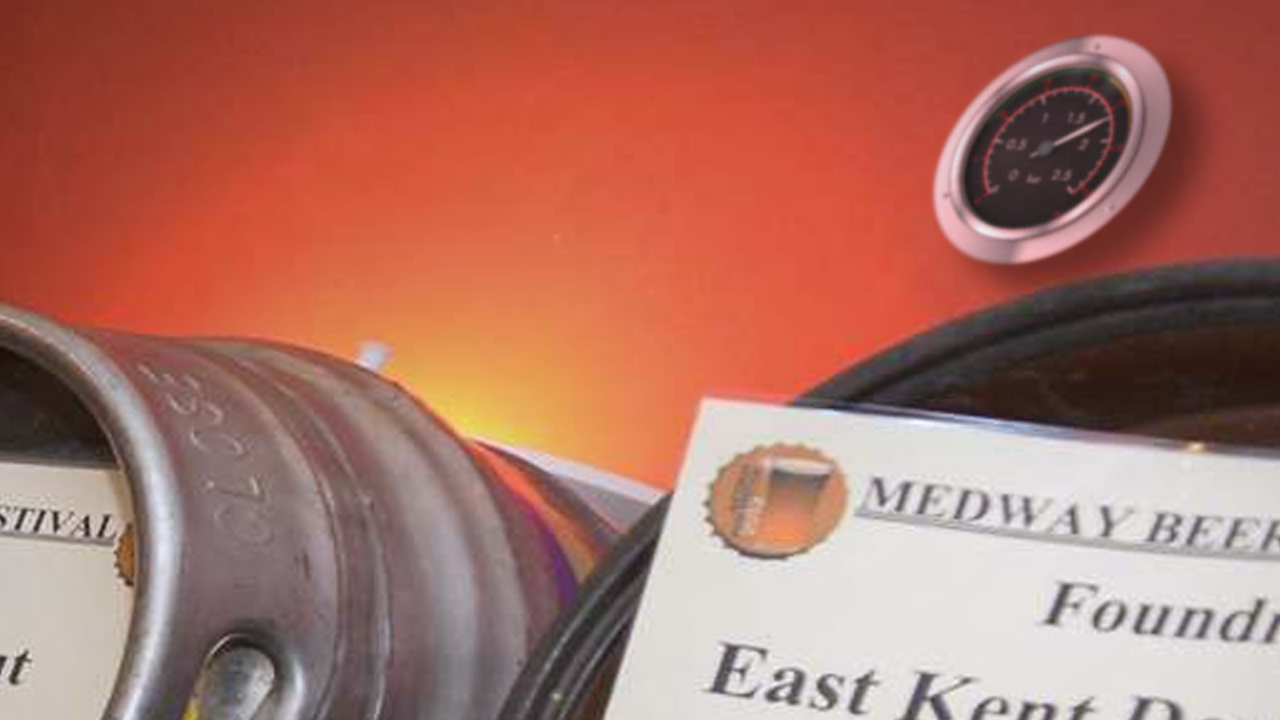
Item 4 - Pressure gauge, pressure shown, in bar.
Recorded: 1.8 bar
